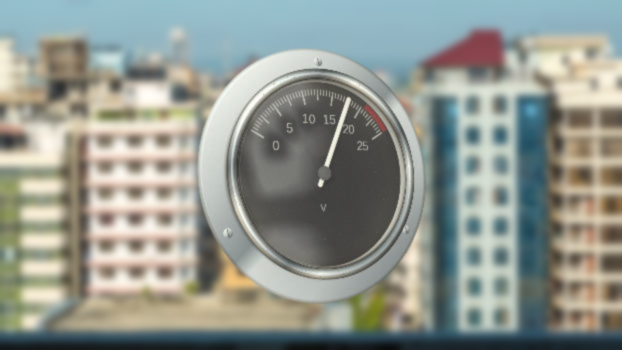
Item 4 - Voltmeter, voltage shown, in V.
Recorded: 17.5 V
